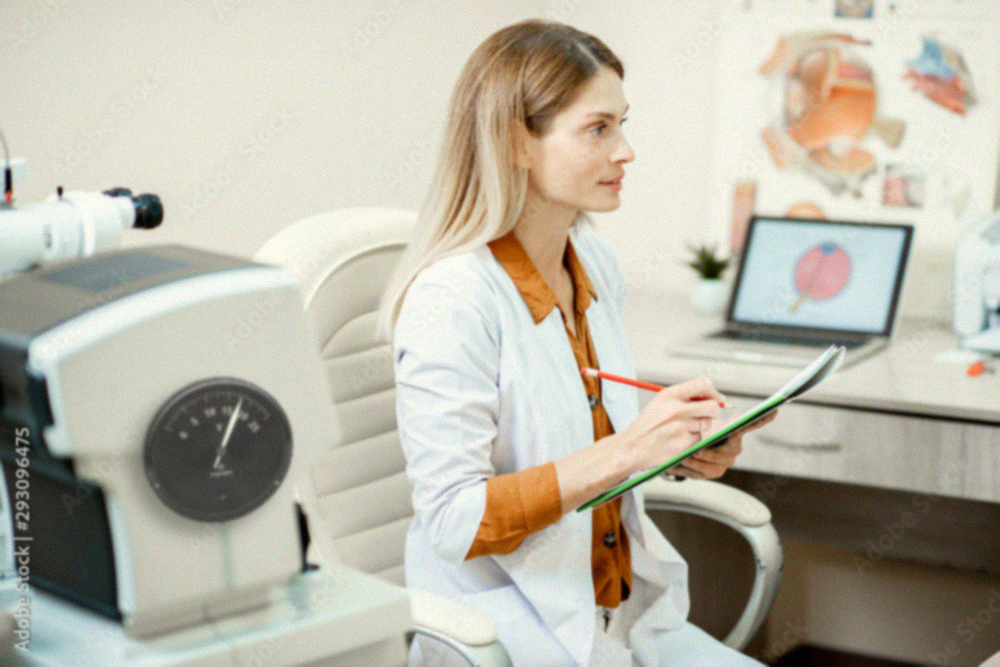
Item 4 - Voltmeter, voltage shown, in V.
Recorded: 17.5 V
